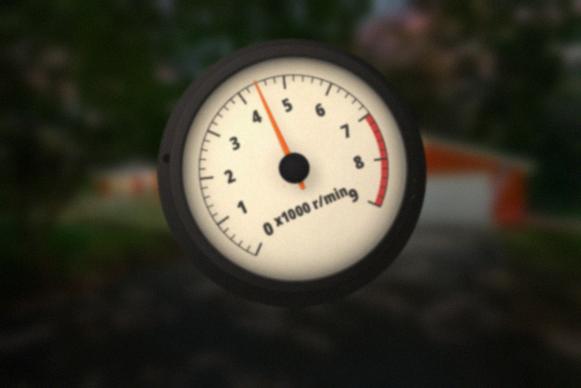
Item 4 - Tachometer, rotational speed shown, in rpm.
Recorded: 4400 rpm
